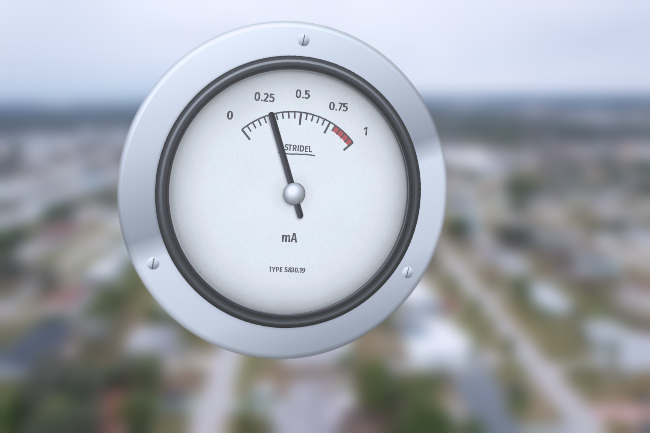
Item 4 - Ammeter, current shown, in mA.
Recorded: 0.25 mA
